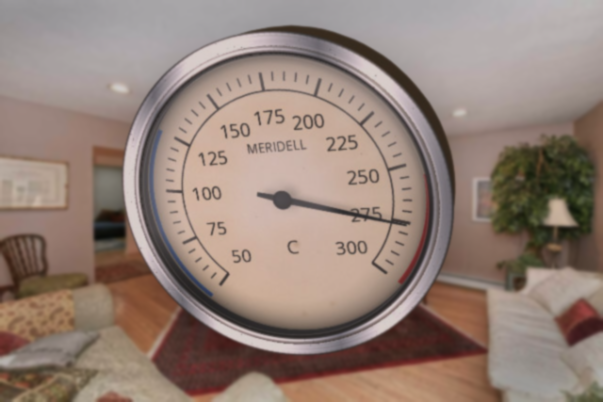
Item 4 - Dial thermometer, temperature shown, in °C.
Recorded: 275 °C
